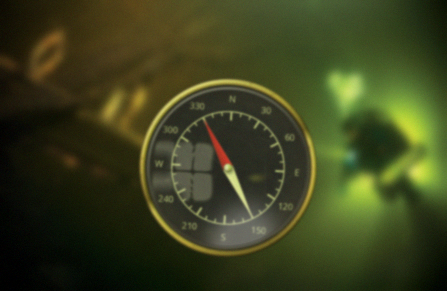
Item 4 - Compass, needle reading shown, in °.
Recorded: 330 °
